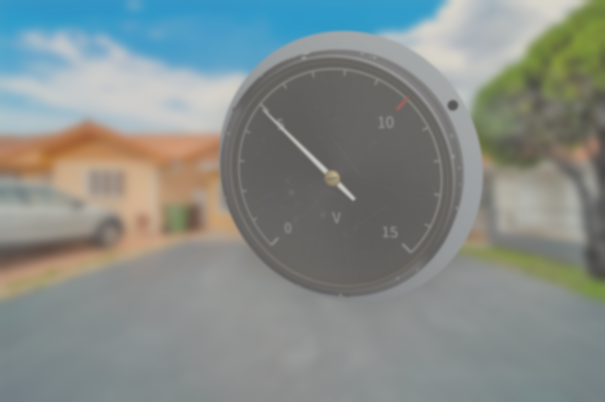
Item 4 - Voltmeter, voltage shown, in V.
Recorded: 5 V
